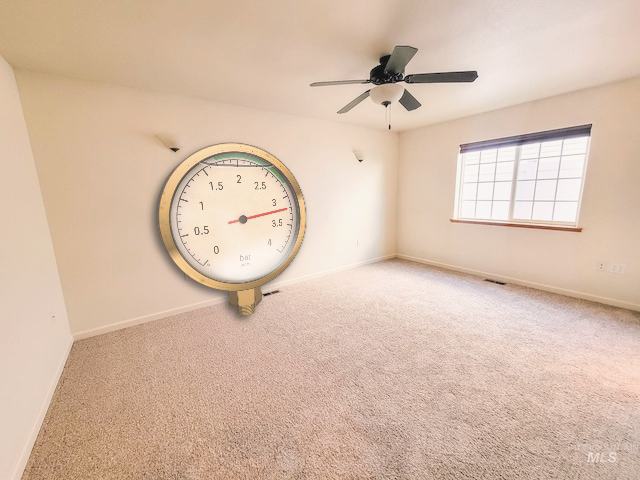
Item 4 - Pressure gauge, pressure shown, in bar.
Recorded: 3.2 bar
